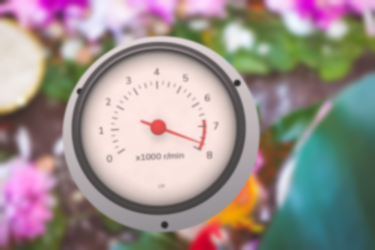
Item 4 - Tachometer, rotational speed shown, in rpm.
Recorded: 7750 rpm
